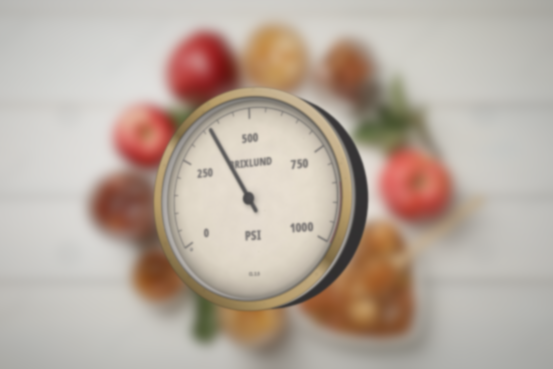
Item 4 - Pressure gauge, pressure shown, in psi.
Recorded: 375 psi
